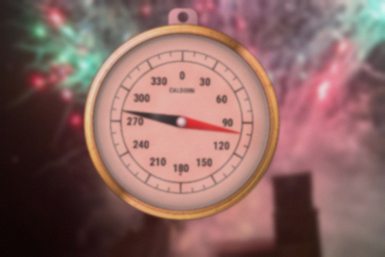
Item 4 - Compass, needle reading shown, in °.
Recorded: 100 °
